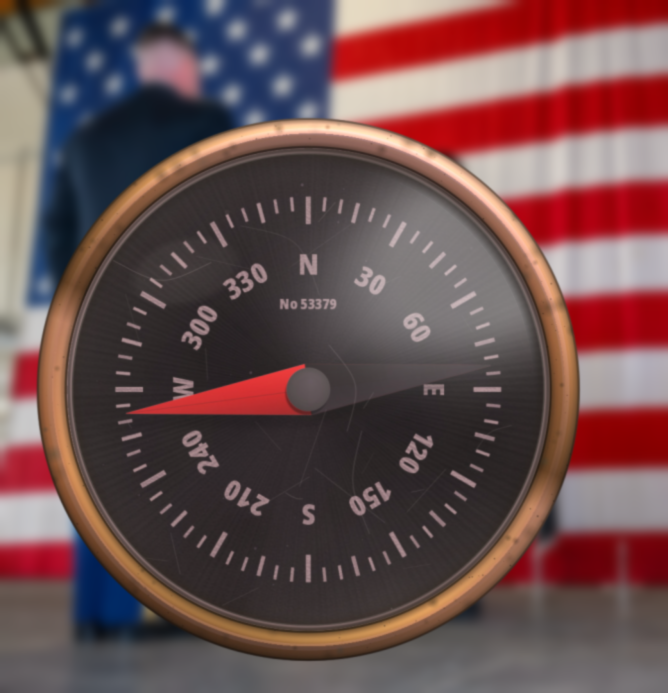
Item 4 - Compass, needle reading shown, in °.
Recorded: 262.5 °
